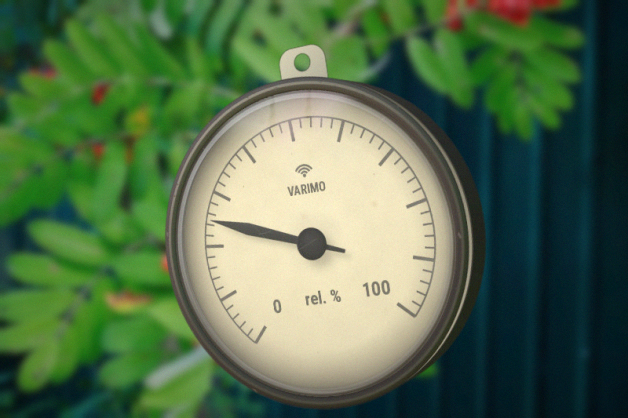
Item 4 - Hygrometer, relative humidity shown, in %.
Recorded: 25 %
